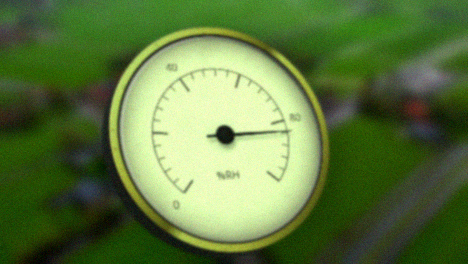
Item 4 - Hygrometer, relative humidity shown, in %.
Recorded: 84 %
